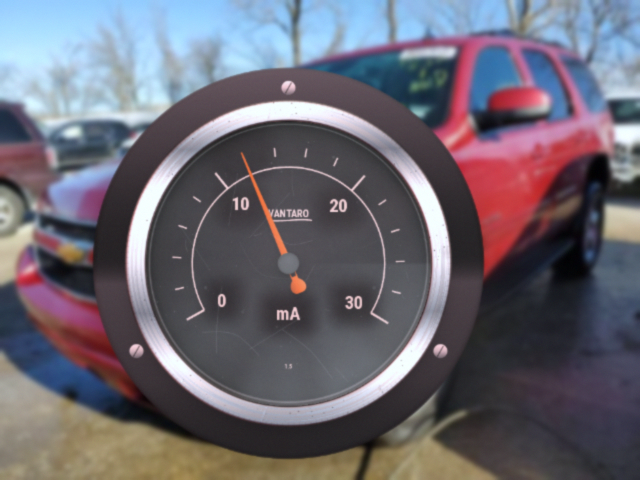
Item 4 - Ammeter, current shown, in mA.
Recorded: 12 mA
